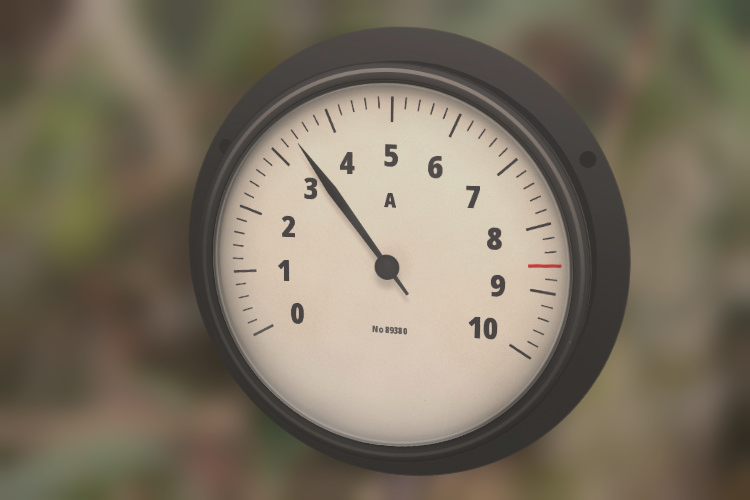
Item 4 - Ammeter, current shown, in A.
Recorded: 3.4 A
